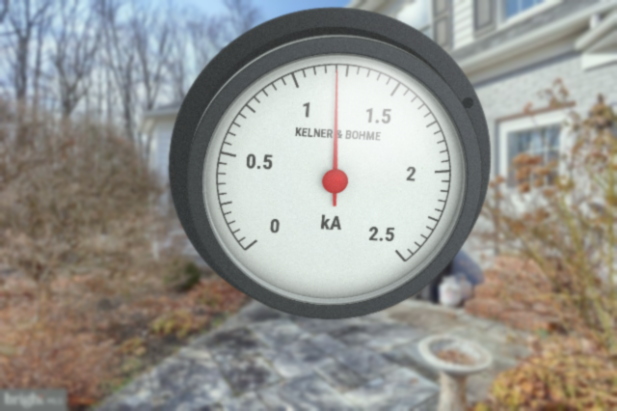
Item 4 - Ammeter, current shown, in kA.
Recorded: 1.2 kA
